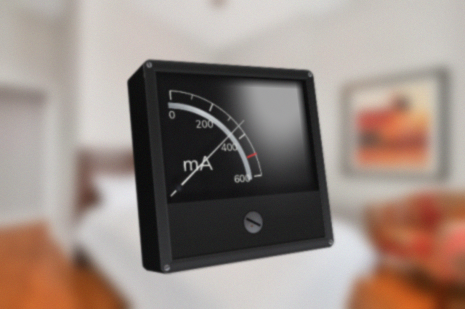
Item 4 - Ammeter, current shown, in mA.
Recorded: 350 mA
